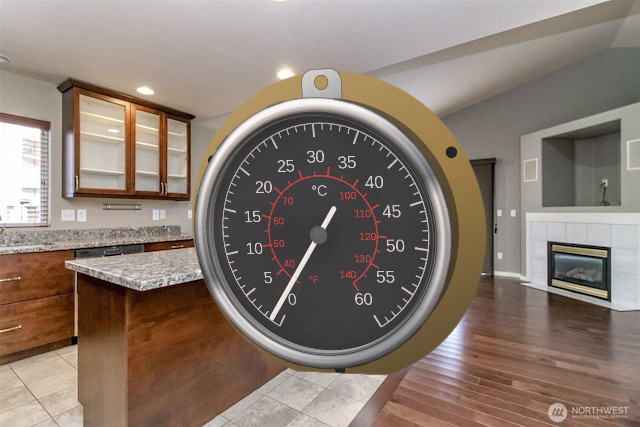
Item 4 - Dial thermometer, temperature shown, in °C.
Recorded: 1 °C
